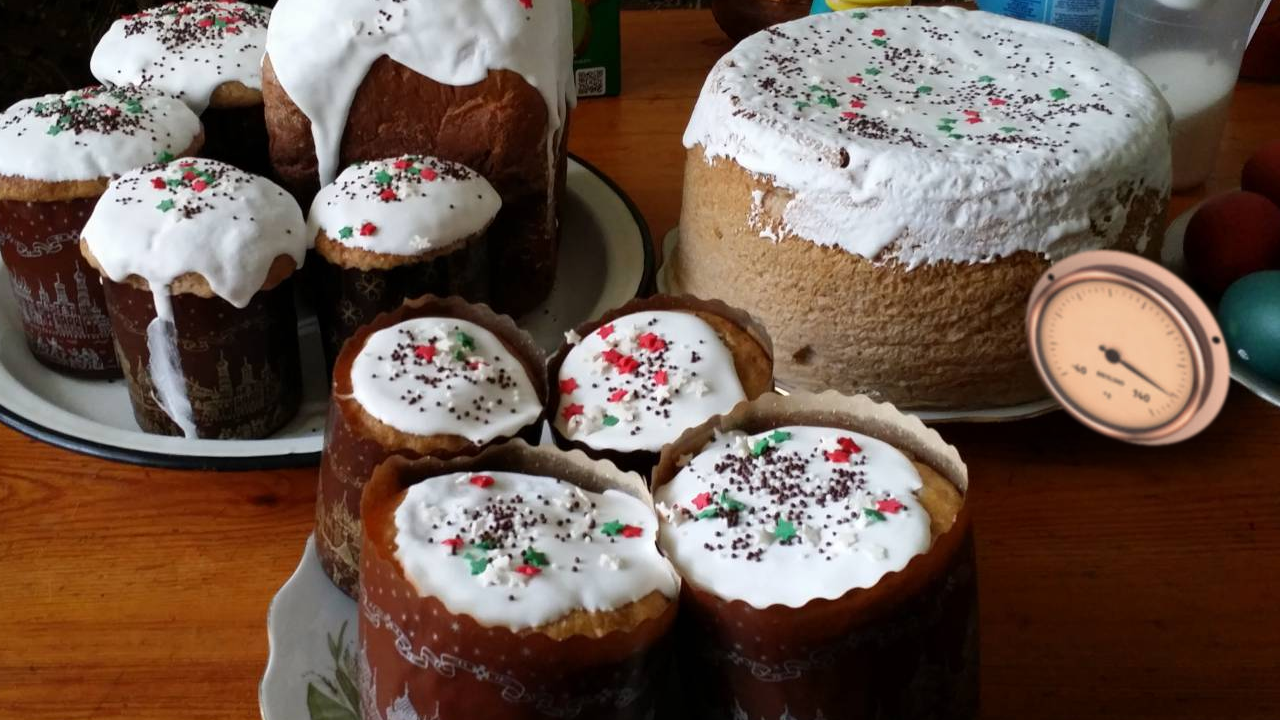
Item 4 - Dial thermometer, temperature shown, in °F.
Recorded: 120 °F
